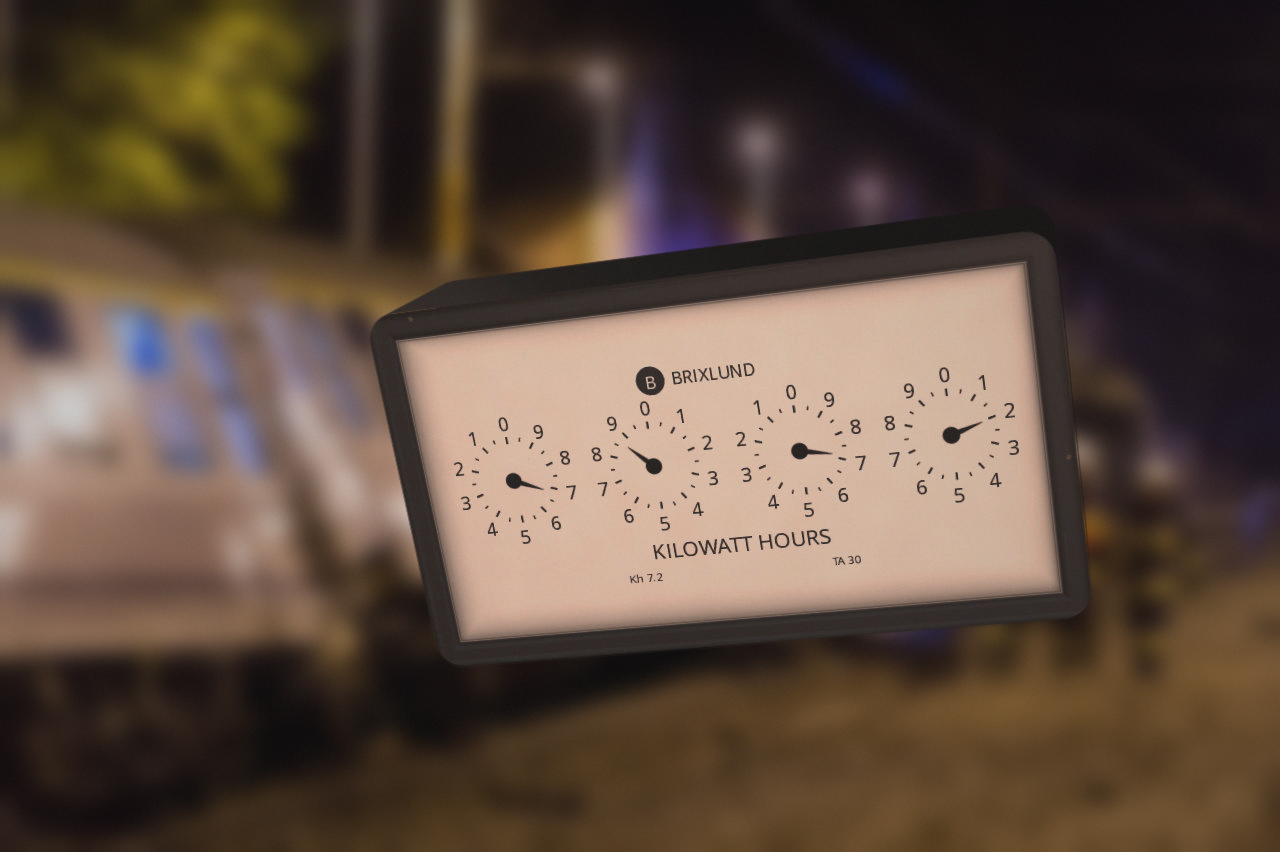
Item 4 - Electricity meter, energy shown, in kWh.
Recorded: 6872 kWh
